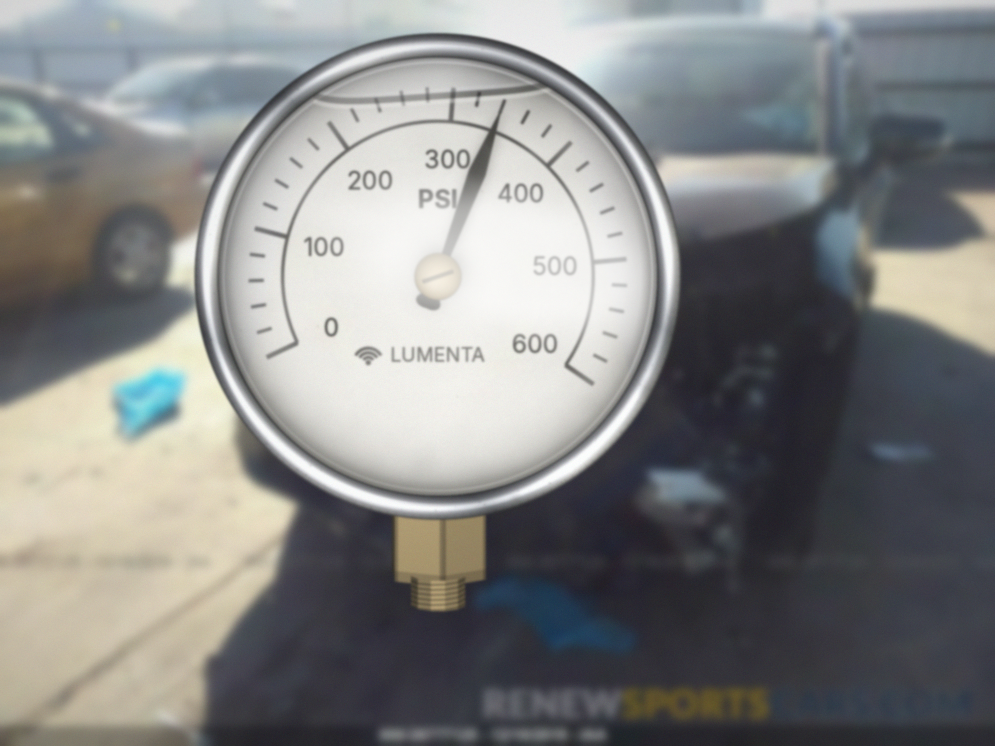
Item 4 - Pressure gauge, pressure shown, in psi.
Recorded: 340 psi
